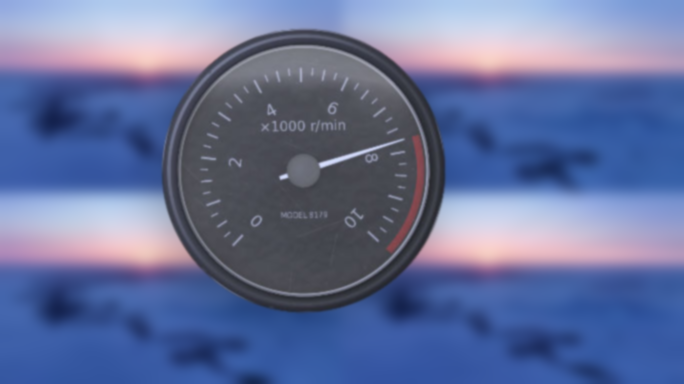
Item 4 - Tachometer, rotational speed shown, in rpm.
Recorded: 7750 rpm
